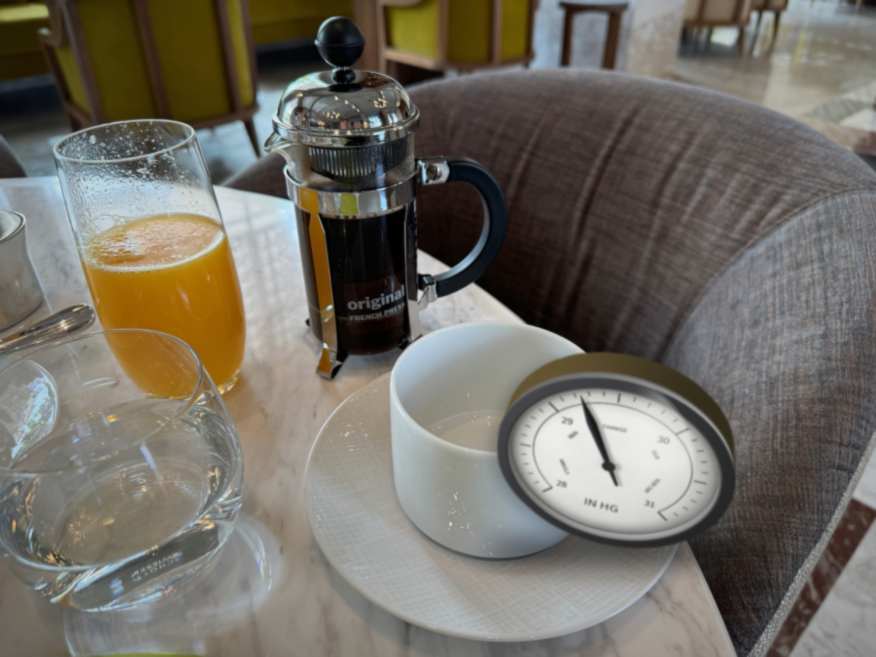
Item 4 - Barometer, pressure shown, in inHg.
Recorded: 29.25 inHg
